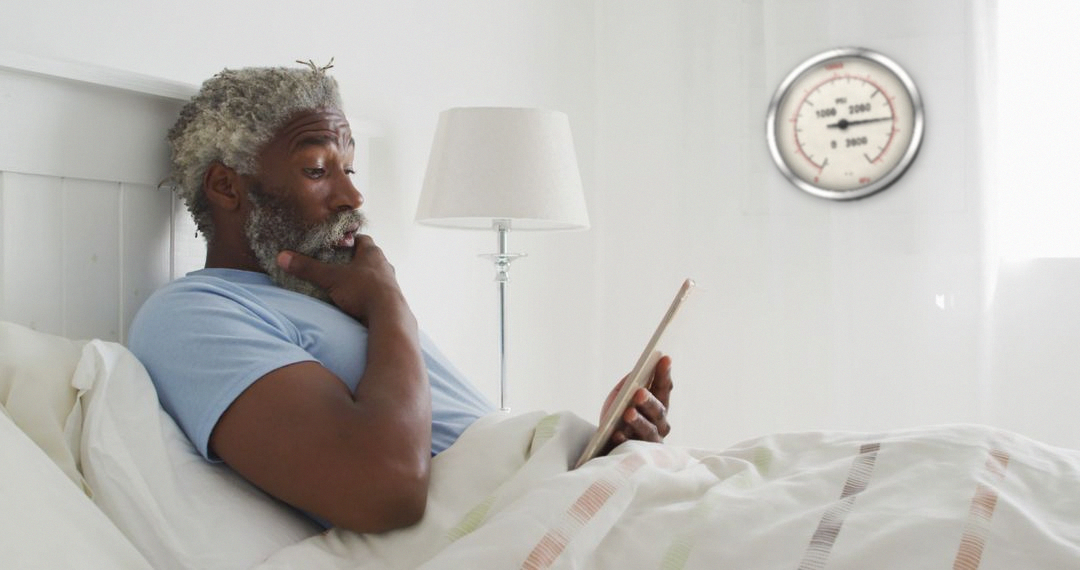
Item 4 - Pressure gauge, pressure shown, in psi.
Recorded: 2400 psi
